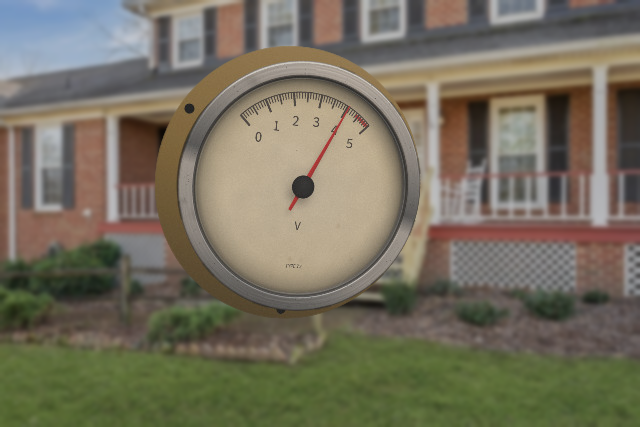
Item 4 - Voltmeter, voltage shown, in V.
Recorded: 4 V
